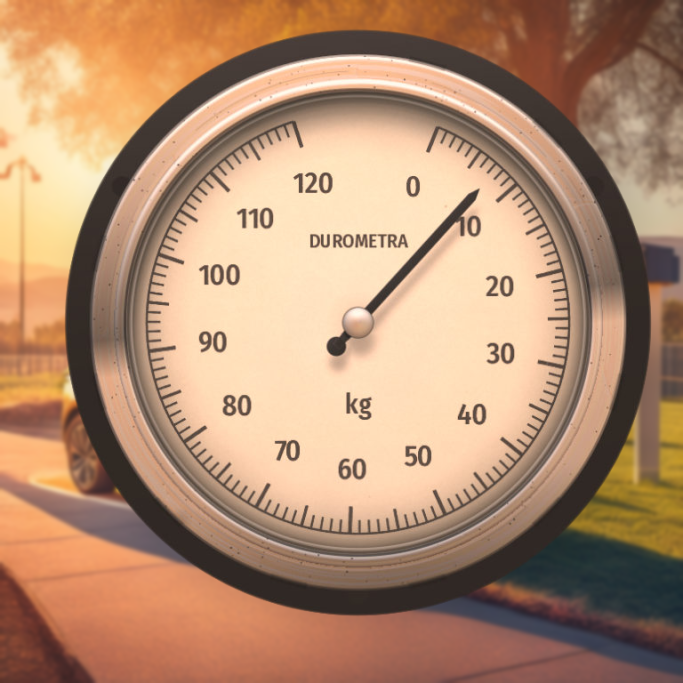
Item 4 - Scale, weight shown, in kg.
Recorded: 7.5 kg
